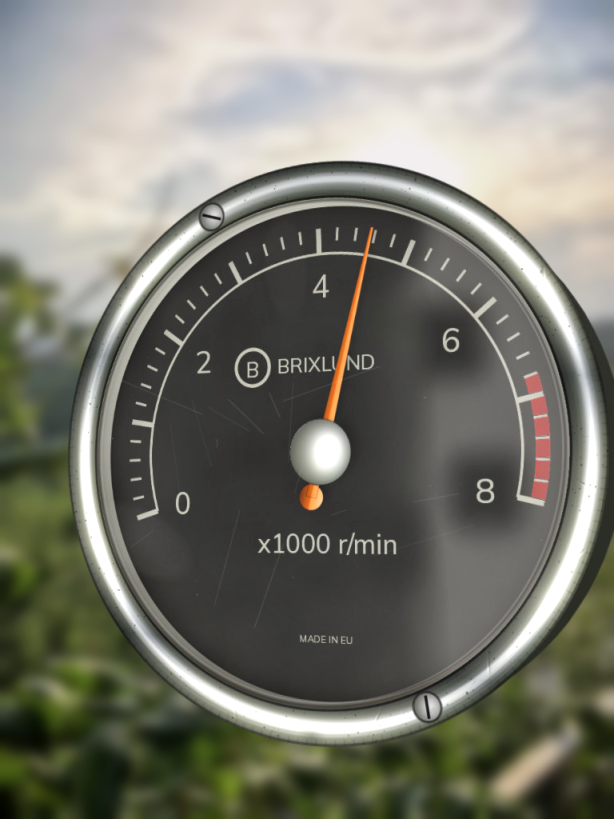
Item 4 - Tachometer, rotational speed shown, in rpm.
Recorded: 4600 rpm
